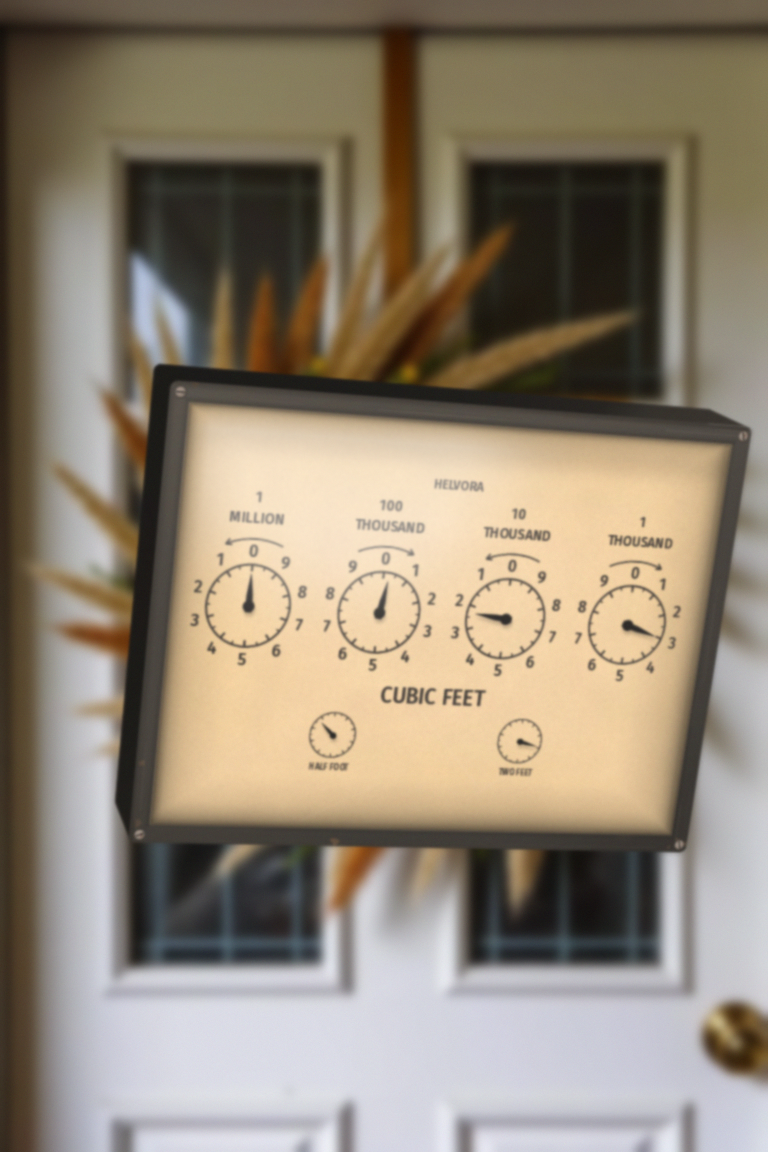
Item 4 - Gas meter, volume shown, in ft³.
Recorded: 2300 ft³
